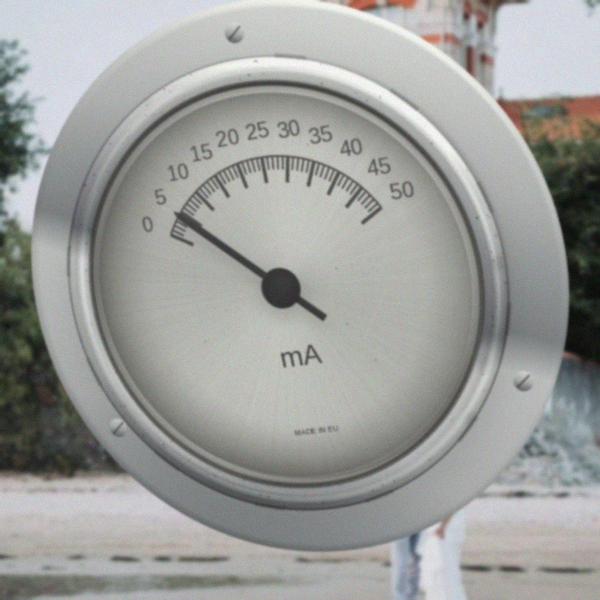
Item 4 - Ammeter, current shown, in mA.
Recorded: 5 mA
